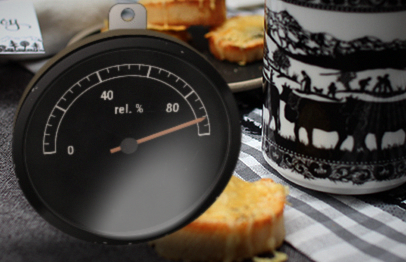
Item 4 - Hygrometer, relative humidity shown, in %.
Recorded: 92 %
